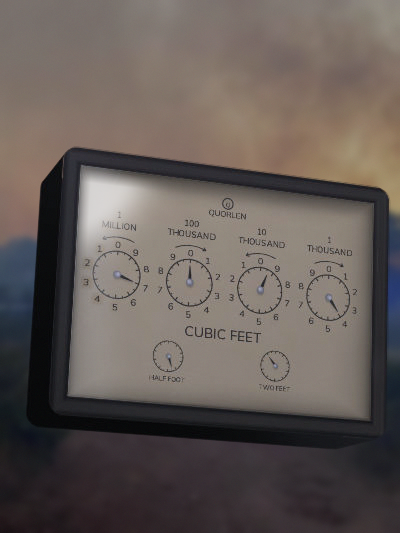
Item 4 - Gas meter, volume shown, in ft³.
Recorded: 699400 ft³
